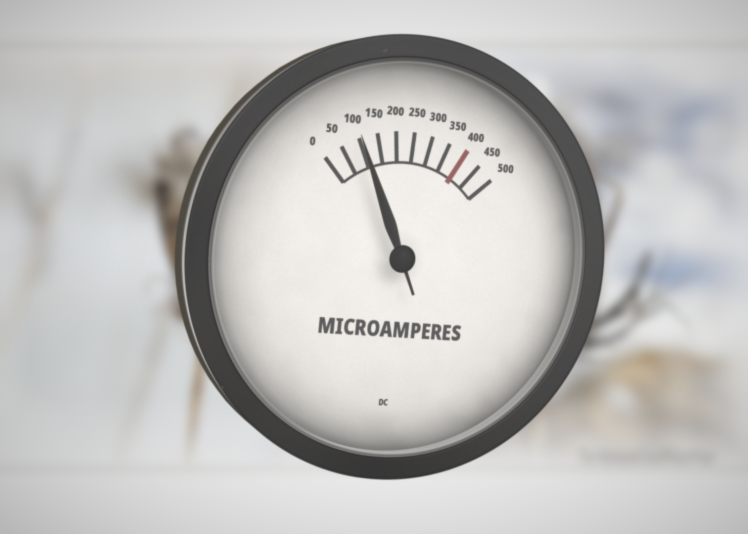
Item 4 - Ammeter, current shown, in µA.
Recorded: 100 µA
